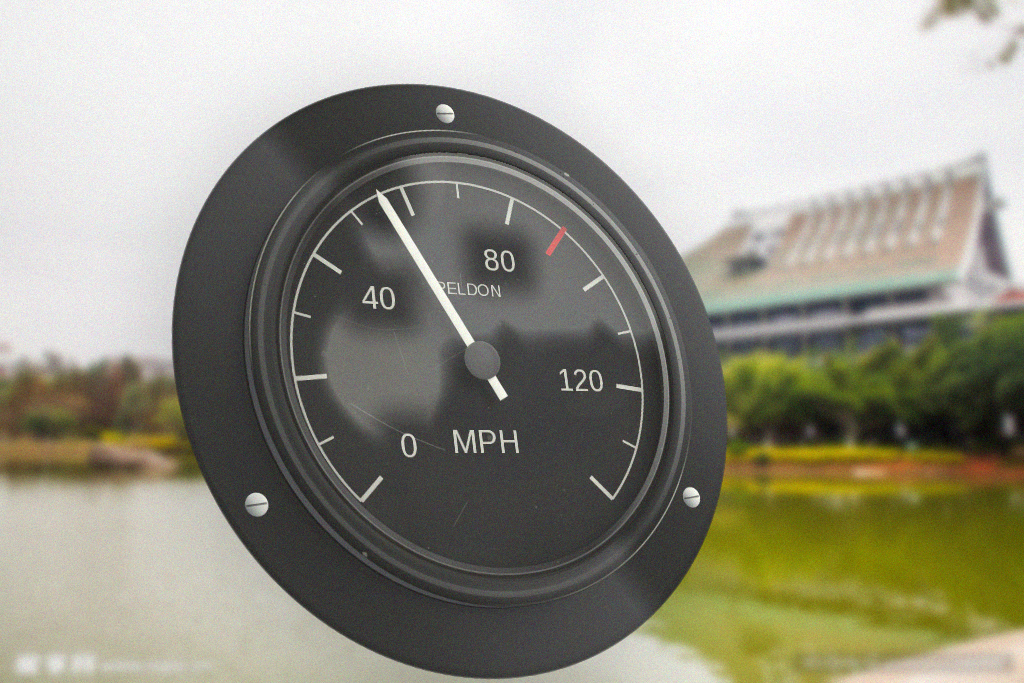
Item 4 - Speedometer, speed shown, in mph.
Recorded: 55 mph
